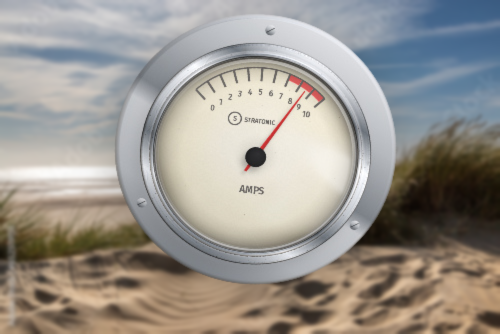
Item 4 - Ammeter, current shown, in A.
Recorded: 8.5 A
